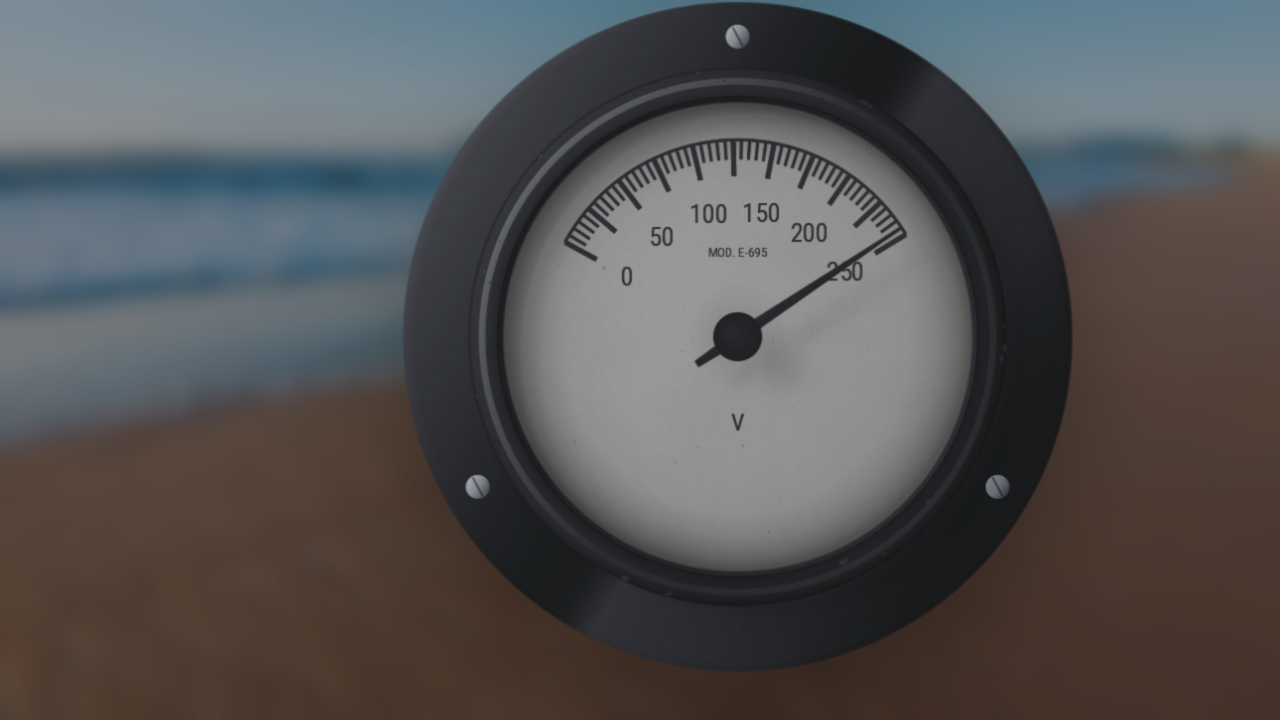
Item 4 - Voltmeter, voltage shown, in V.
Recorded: 245 V
